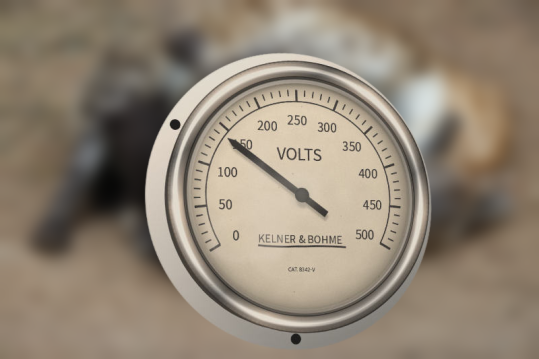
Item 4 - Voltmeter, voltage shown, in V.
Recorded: 140 V
